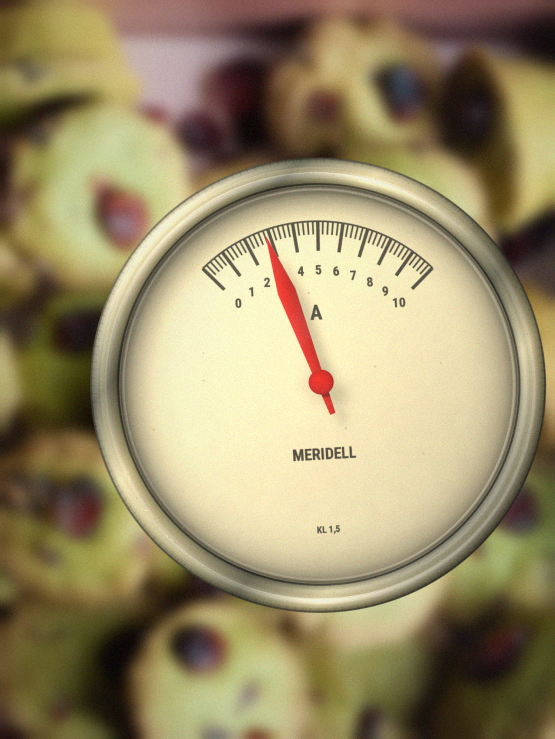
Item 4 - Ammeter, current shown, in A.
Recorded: 2.8 A
